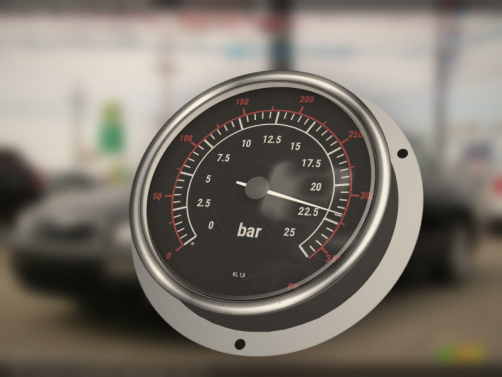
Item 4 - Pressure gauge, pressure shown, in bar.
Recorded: 22 bar
